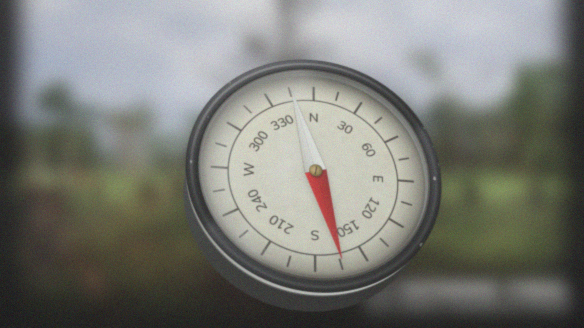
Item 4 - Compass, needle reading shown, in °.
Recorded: 165 °
